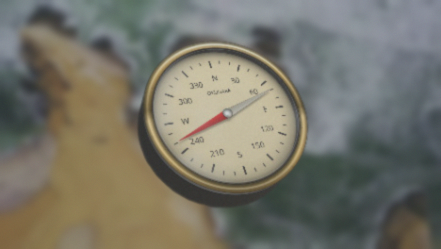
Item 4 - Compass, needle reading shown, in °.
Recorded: 250 °
